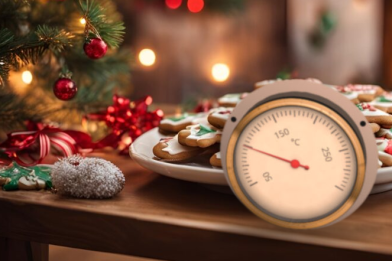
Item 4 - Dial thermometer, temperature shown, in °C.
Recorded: 100 °C
